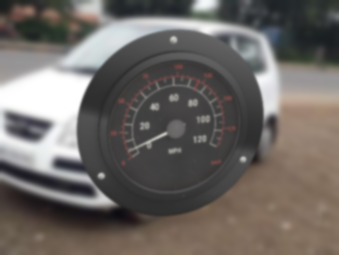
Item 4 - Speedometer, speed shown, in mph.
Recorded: 5 mph
